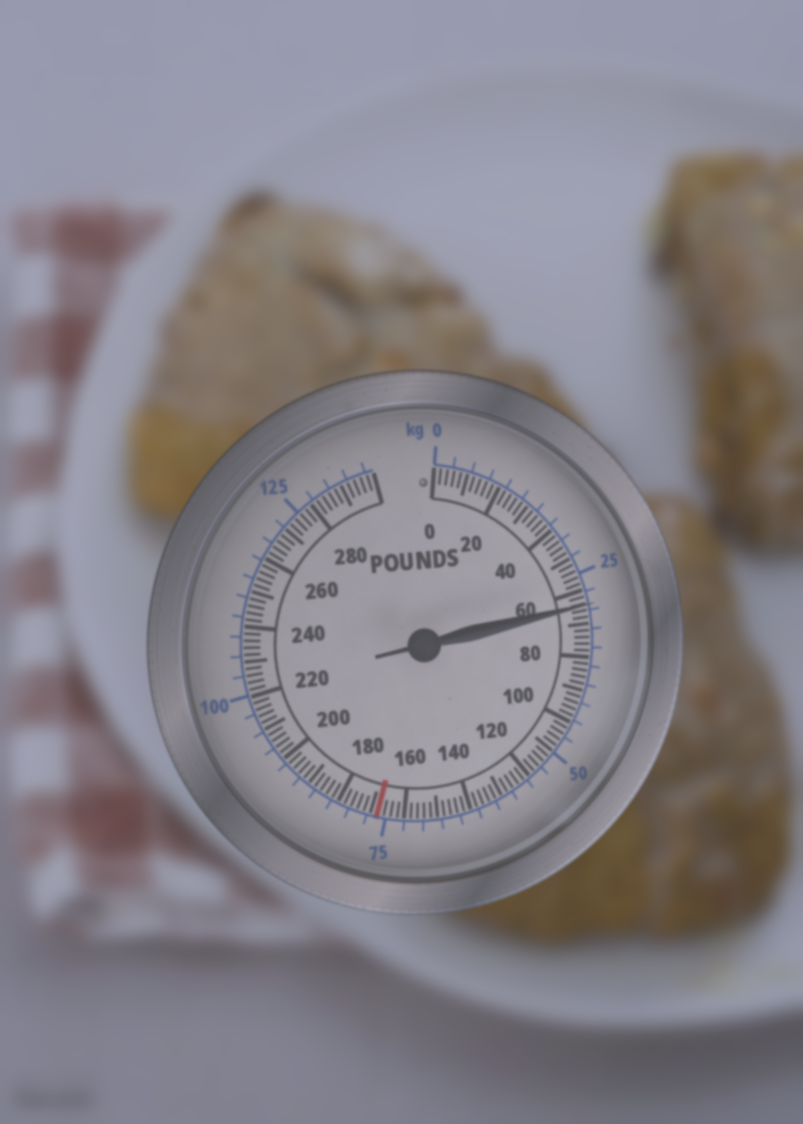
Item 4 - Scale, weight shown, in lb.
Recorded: 64 lb
